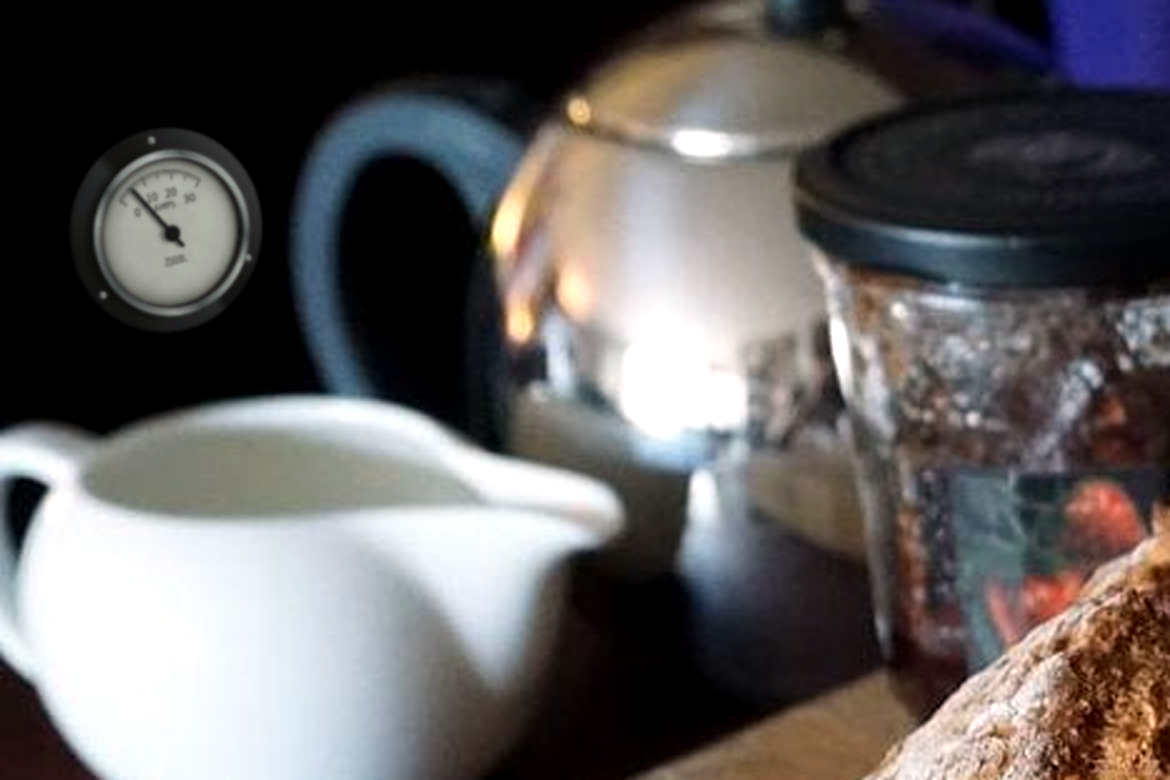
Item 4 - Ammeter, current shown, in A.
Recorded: 5 A
